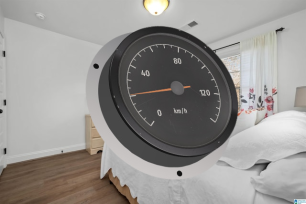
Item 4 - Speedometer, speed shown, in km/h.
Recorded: 20 km/h
